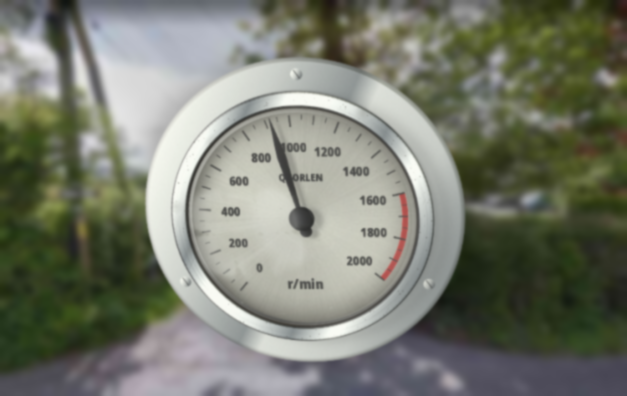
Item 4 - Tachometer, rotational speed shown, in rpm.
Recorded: 925 rpm
